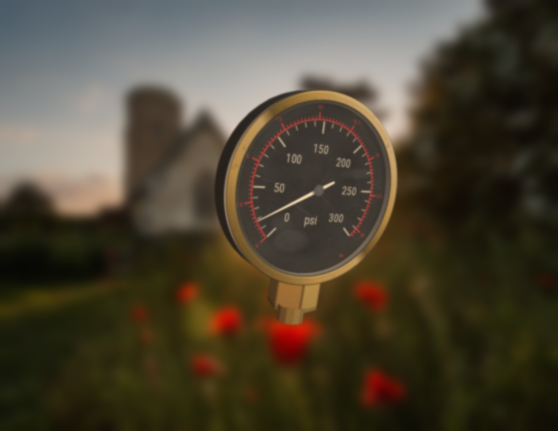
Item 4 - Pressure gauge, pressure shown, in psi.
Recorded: 20 psi
